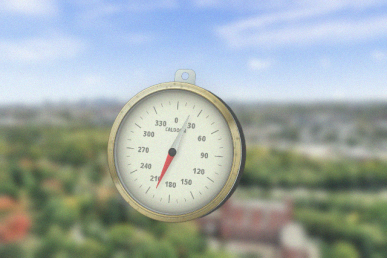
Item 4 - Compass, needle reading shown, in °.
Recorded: 200 °
